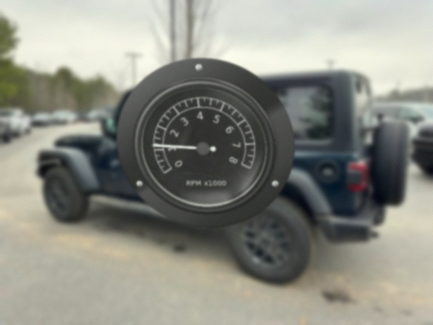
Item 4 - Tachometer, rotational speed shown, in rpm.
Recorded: 1250 rpm
